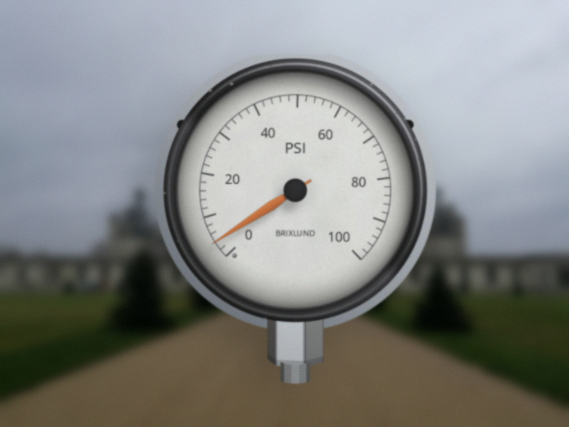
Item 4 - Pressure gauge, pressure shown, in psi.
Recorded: 4 psi
